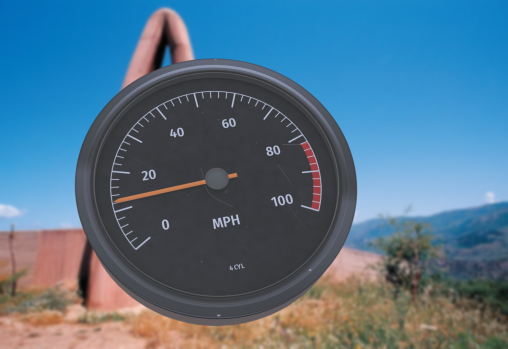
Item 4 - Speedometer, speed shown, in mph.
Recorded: 12 mph
